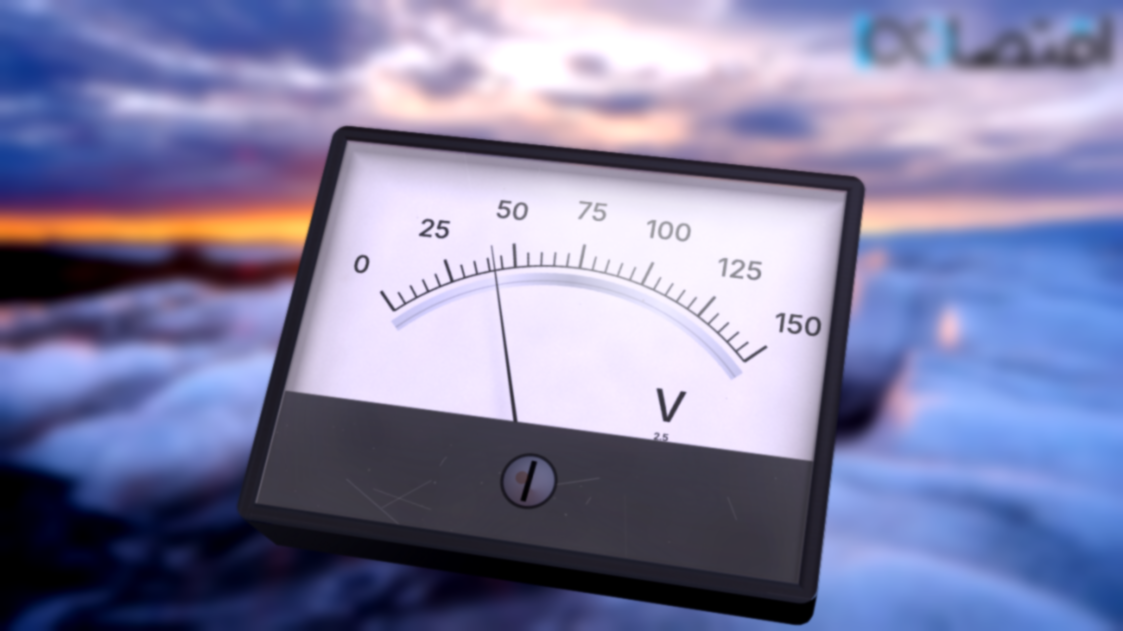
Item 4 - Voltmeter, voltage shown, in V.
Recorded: 42.5 V
